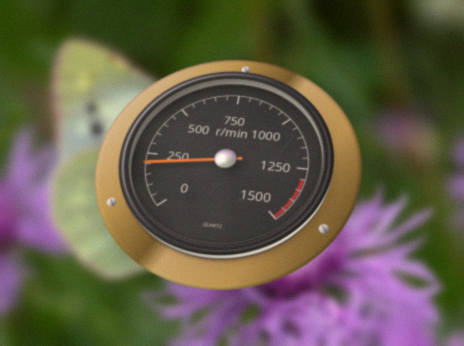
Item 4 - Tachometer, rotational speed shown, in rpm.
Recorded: 200 rpm
